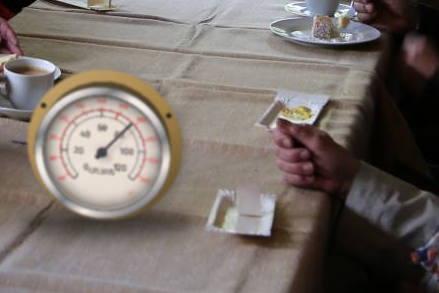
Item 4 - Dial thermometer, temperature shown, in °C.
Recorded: 80 °C
